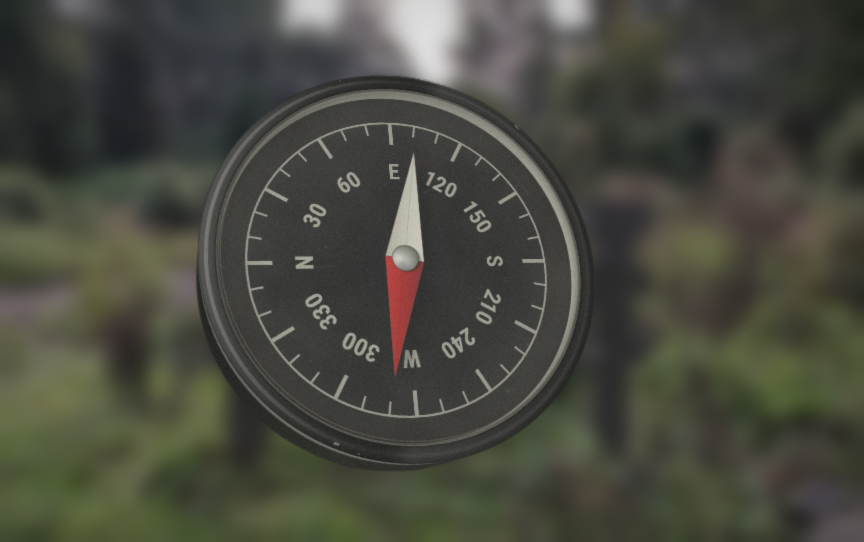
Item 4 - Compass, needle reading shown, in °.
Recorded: 280 °
